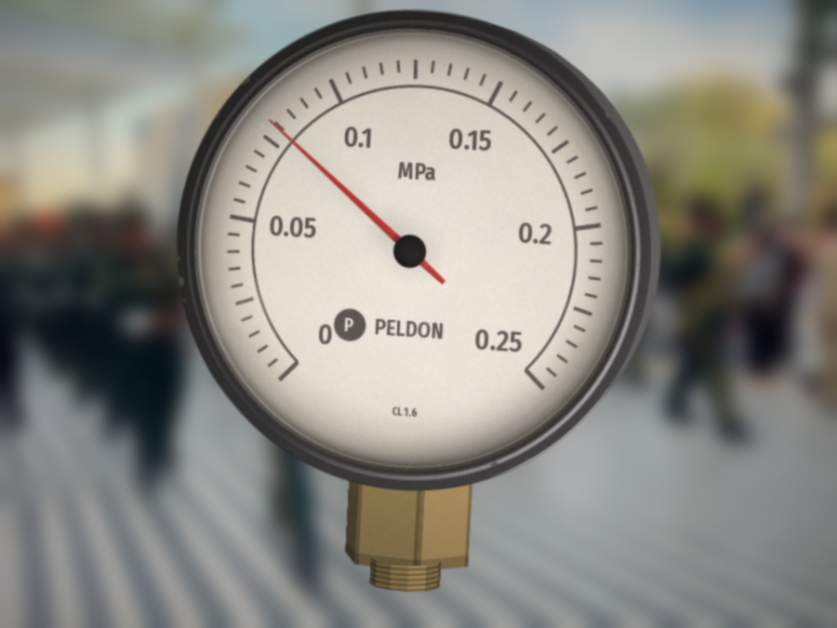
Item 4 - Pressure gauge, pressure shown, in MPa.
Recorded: 0.08 MPa
